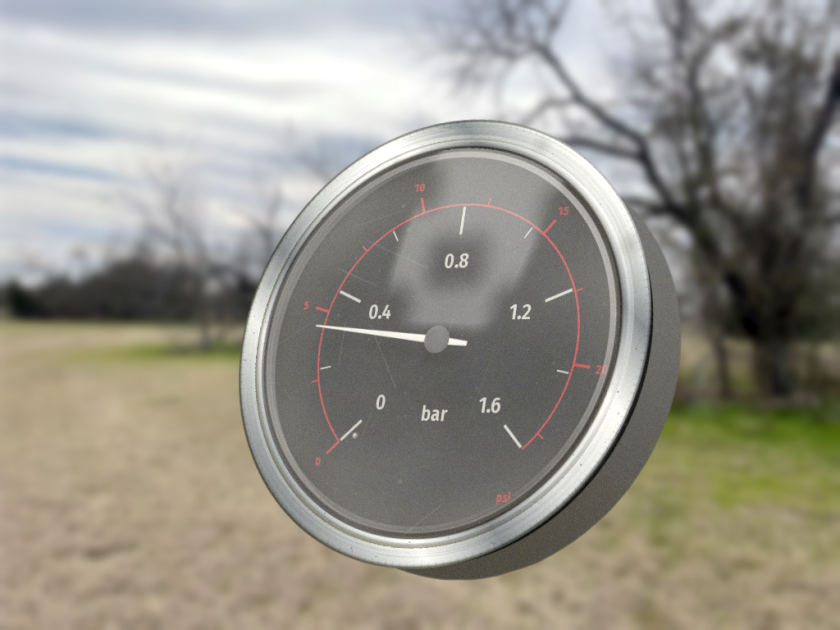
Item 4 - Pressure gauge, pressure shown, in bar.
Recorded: 0.3 bar
